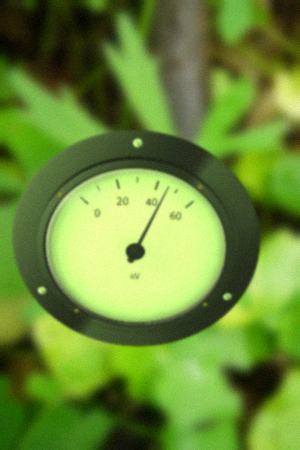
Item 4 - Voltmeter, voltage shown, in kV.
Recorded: 45 kV
